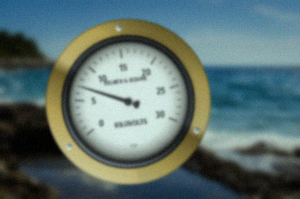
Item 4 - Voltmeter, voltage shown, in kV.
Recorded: 7 kV
